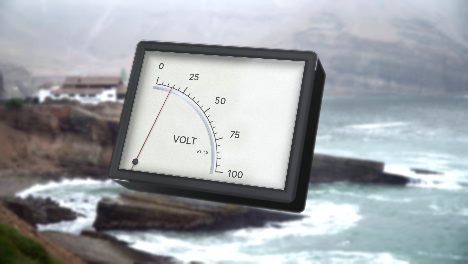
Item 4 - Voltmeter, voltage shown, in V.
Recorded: 15 V
